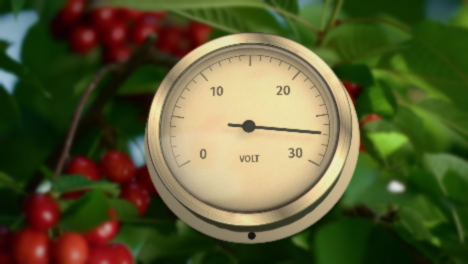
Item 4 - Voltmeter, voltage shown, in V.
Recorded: 27 V
